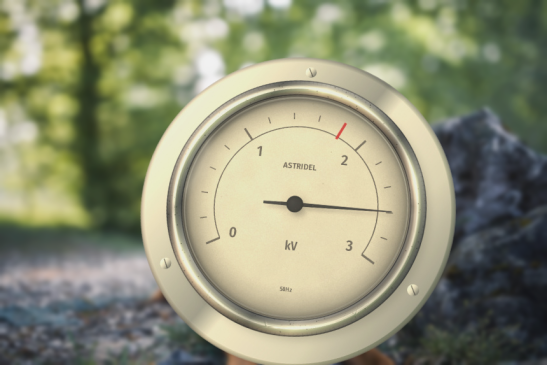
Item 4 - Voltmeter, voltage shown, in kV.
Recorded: 2.6 kV
